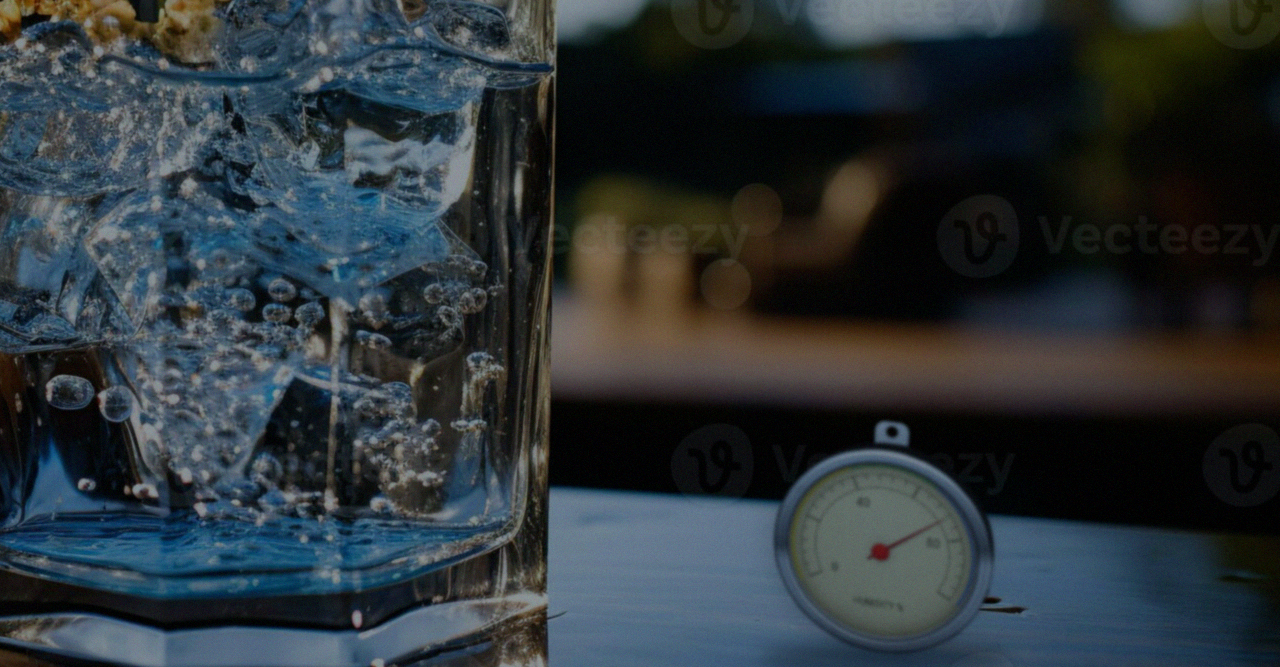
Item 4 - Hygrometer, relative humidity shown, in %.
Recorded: 72 %
